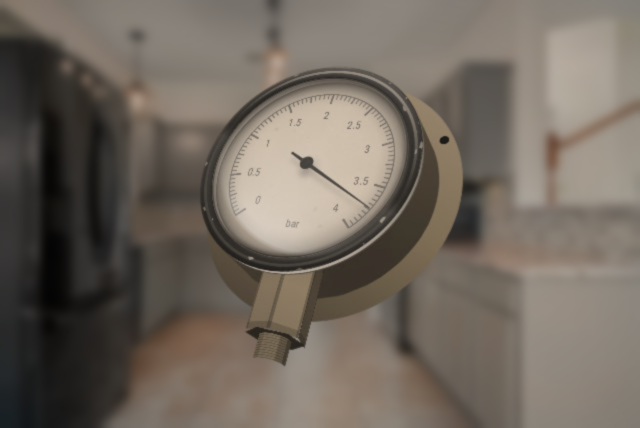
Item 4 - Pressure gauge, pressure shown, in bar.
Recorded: 3.75 bar
